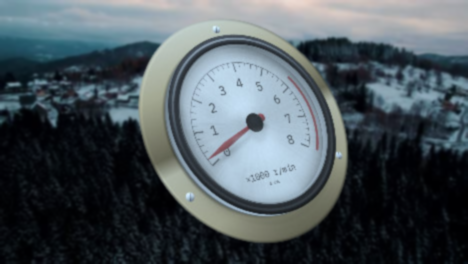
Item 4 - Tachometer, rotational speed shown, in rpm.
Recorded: 200 rpm
